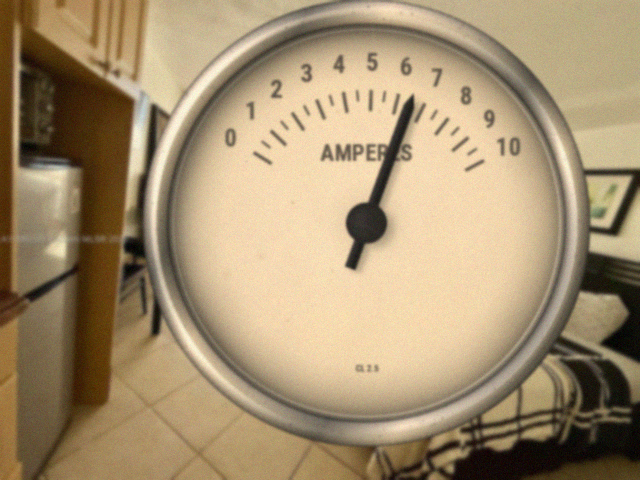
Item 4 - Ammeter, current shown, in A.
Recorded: 6.5 A
